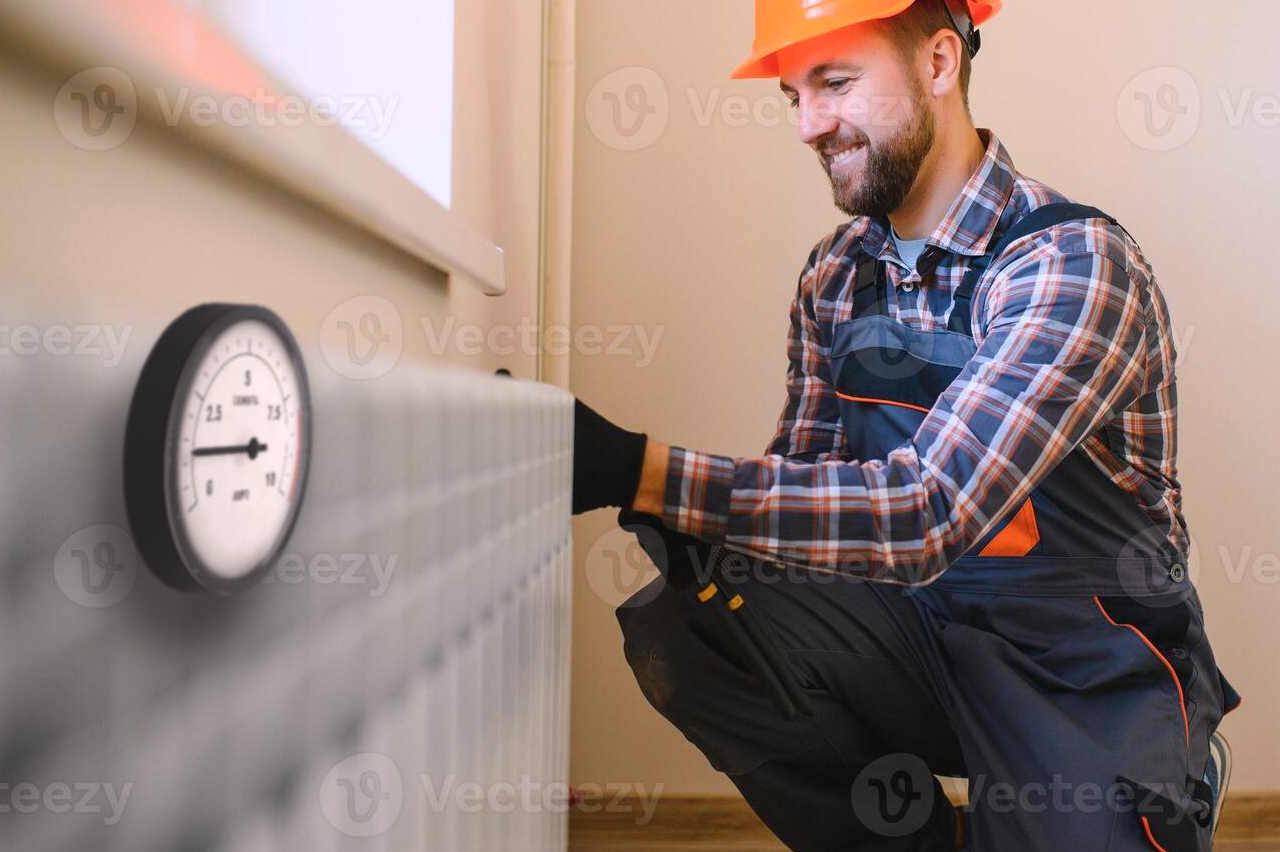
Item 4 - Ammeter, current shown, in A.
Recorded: 1.25 A
